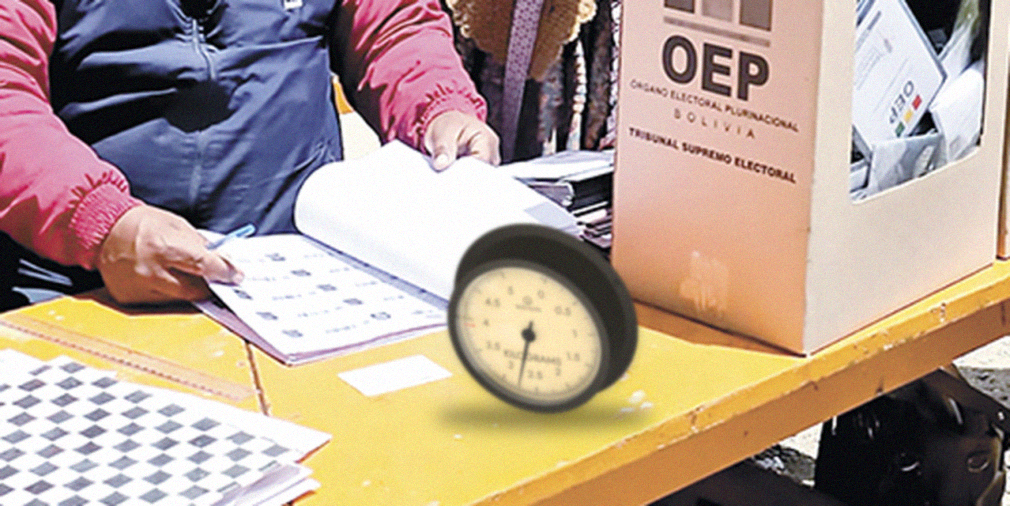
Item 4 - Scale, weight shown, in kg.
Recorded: 2.75 kg
